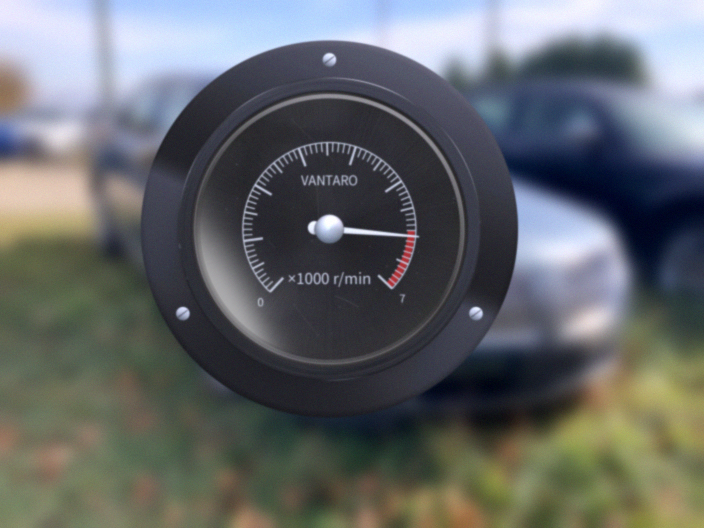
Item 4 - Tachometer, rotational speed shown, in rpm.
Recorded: 6000 rpm
